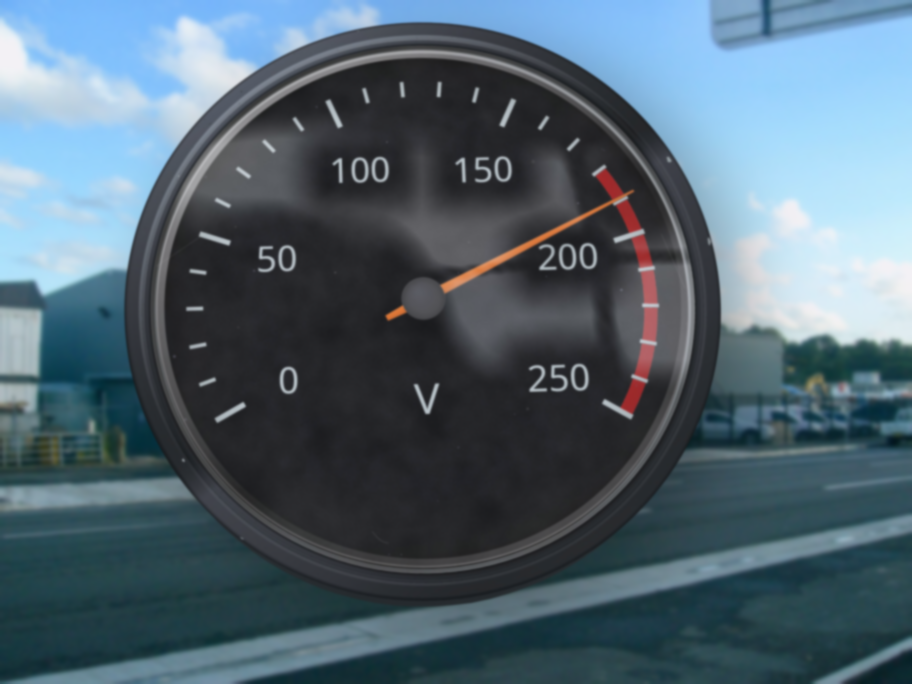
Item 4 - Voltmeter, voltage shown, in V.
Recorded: 190 V
